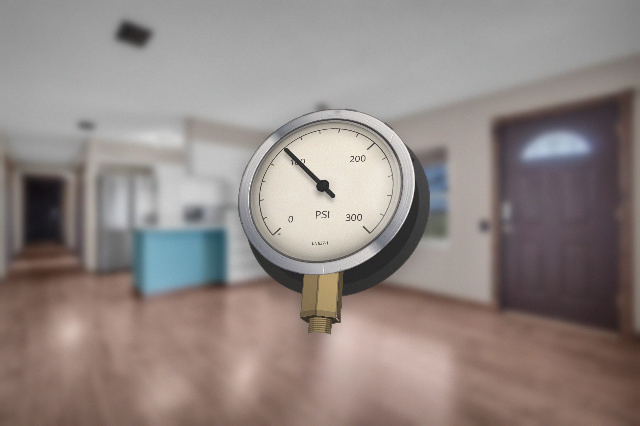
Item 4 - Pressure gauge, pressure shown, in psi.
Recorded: 100 psi
